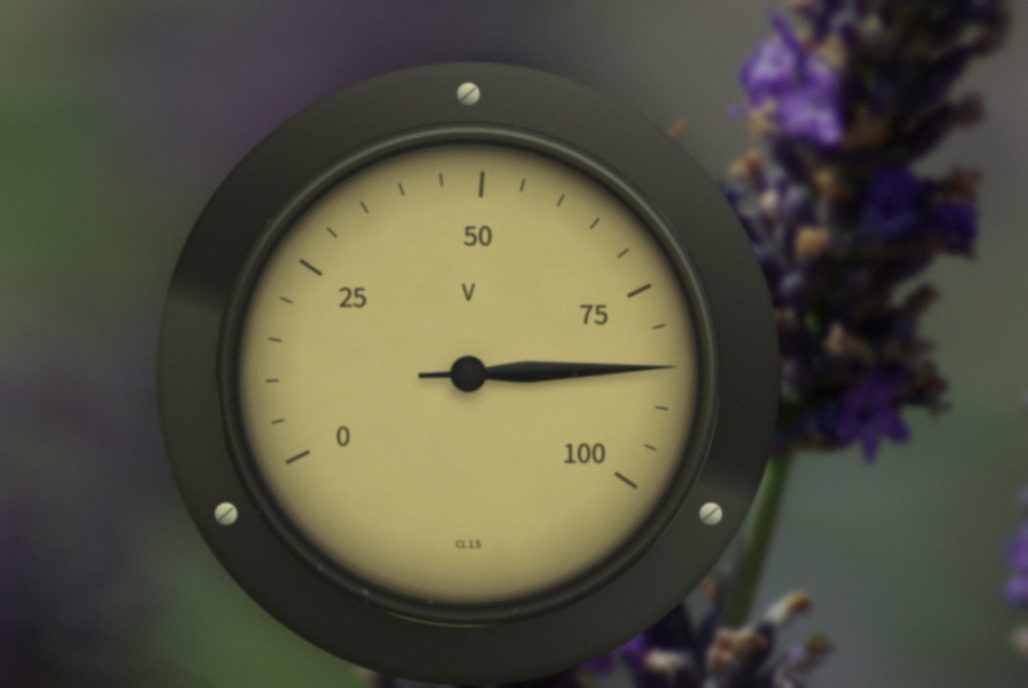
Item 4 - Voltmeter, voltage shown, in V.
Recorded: 85 V
